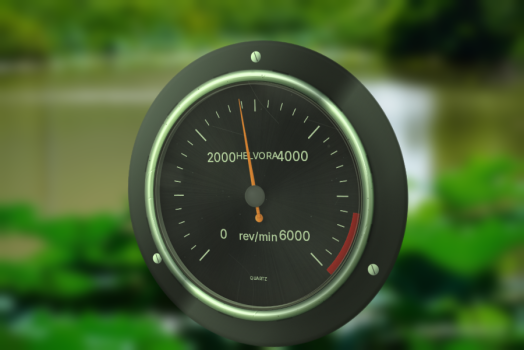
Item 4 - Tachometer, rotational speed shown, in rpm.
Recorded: 2800 rpm
